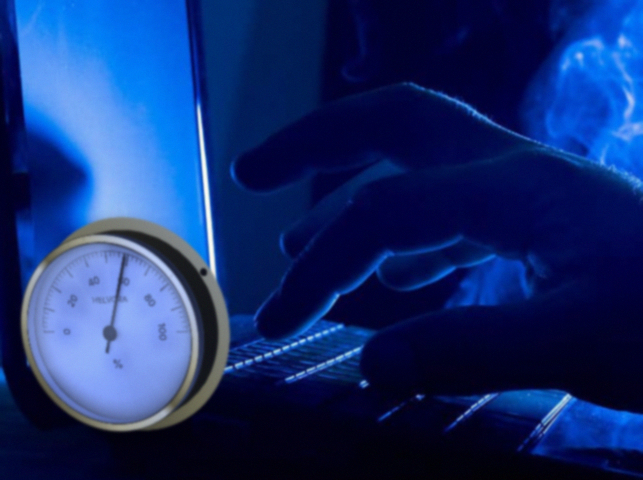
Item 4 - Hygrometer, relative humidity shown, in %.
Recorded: 60 %
